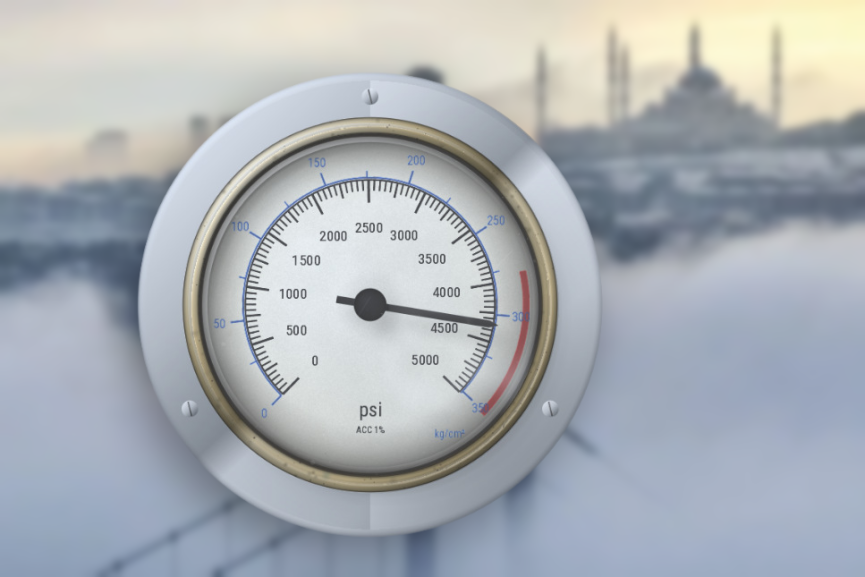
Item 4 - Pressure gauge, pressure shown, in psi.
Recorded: 4350 psi
